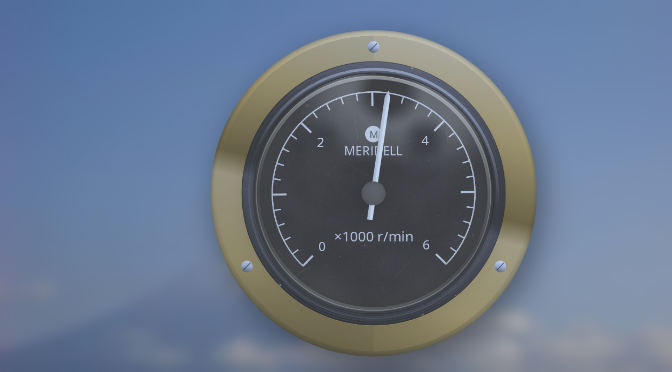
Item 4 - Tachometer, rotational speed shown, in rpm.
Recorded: 3200 rpm
